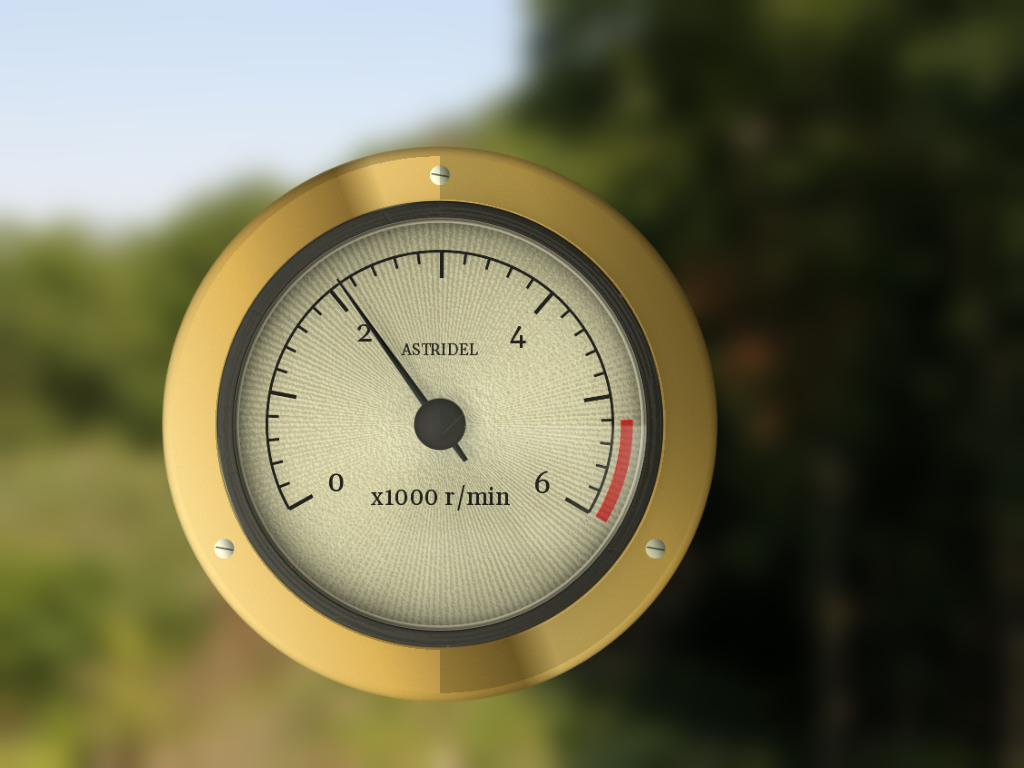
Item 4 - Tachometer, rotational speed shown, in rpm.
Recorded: 2100 rpm
